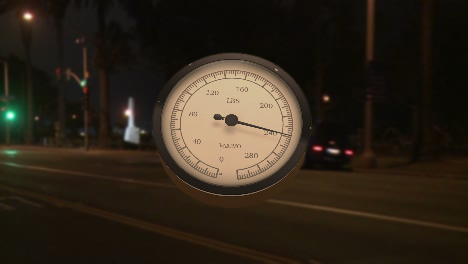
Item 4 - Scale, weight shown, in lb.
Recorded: 240 lb
